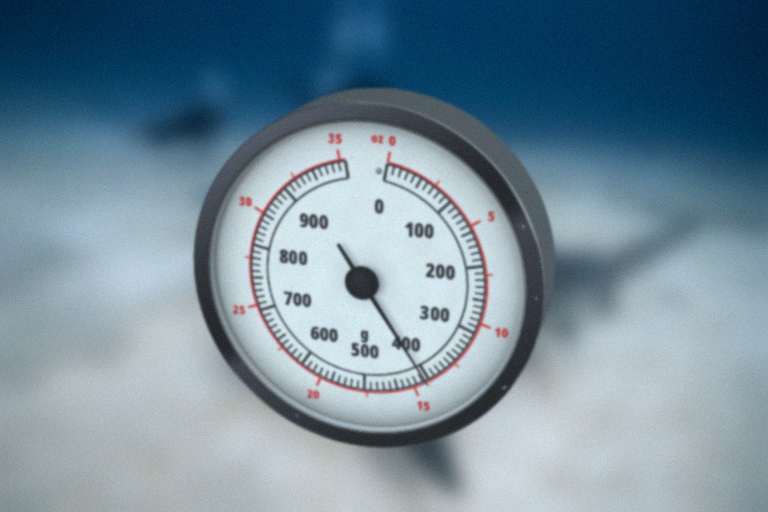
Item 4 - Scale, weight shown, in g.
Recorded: 400 g
